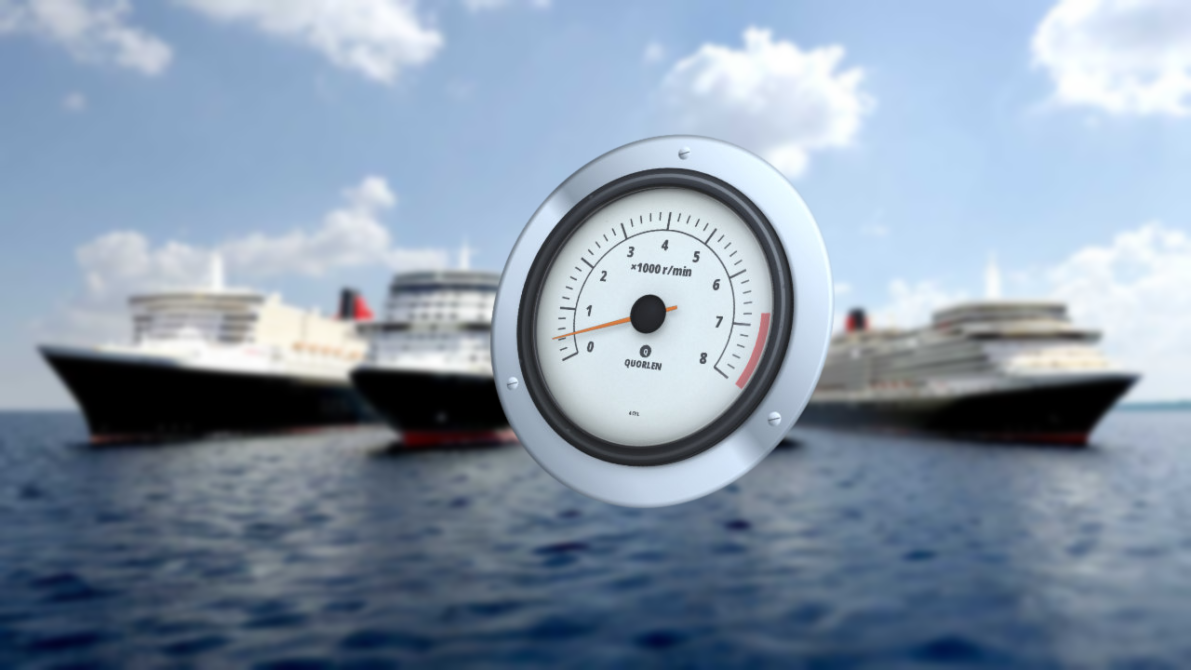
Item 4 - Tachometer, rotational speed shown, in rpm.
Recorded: 400 rpm
